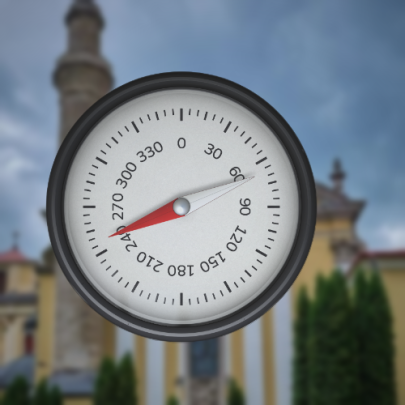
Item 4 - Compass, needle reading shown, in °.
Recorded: 247.5 °
